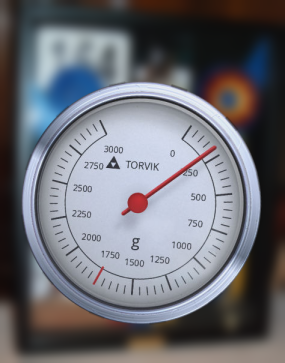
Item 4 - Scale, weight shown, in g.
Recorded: 200 g
